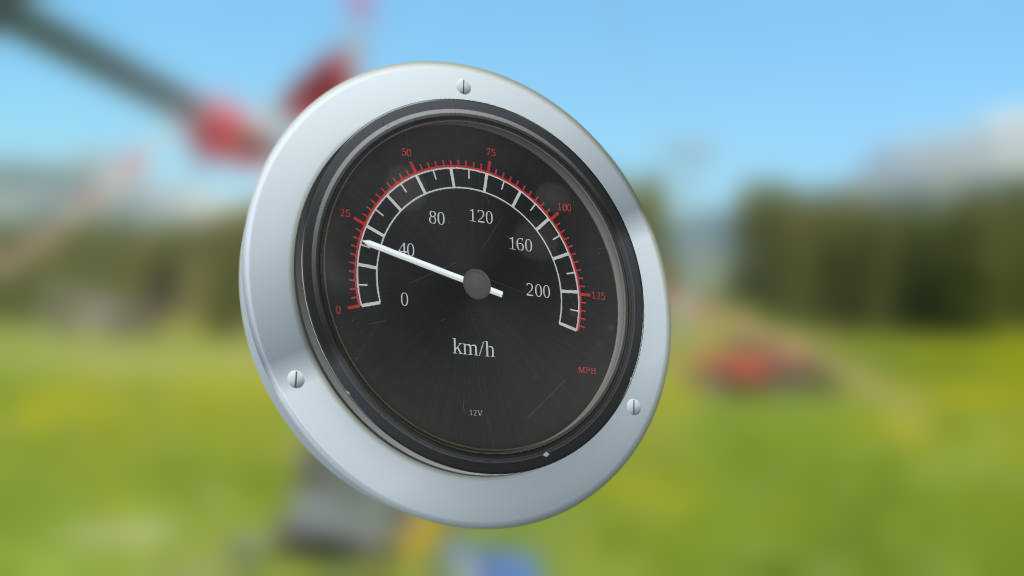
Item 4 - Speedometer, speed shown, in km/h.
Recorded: 30 km/h
